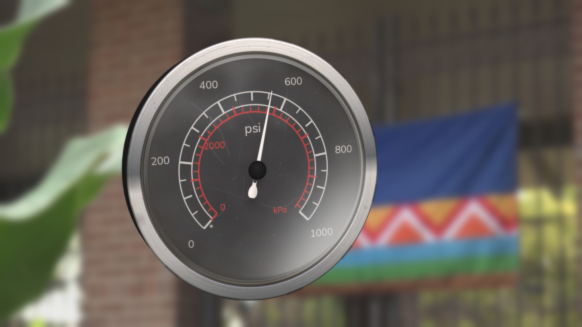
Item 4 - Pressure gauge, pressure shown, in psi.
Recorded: 550 psi
